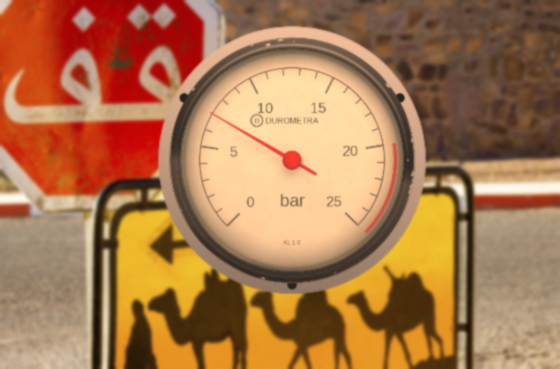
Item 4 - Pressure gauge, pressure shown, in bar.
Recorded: 7 bar
